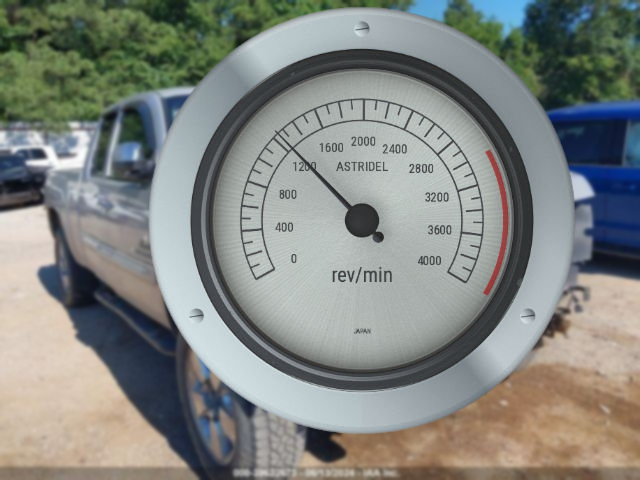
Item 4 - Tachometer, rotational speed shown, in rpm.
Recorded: 1250 rpm
